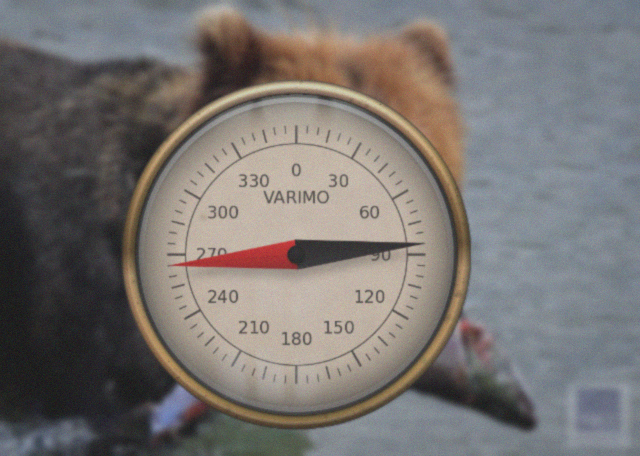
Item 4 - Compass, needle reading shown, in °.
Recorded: 265 °
